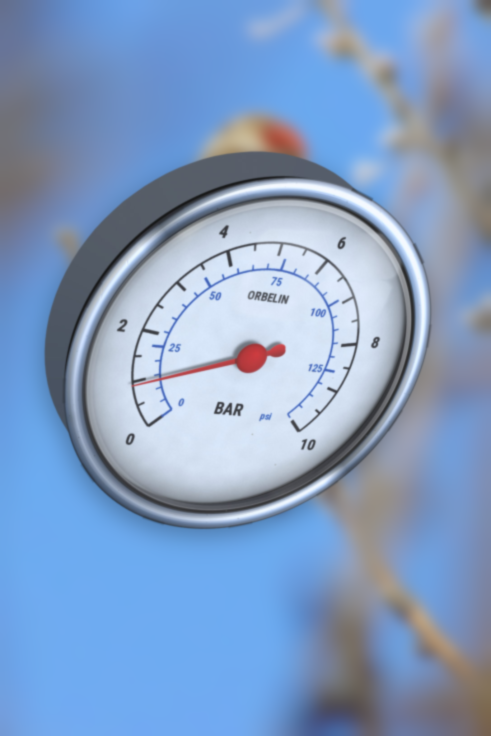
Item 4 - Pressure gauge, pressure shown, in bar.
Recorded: 1 bar
